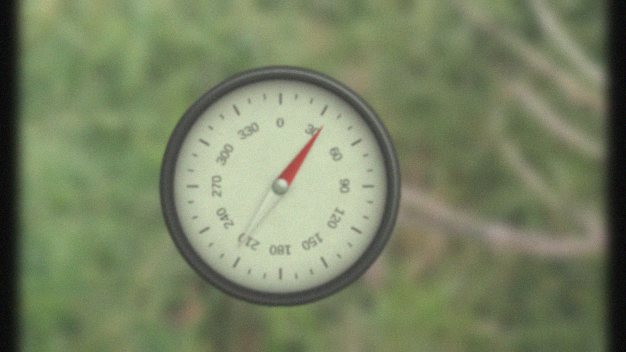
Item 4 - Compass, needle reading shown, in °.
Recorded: 35 °
